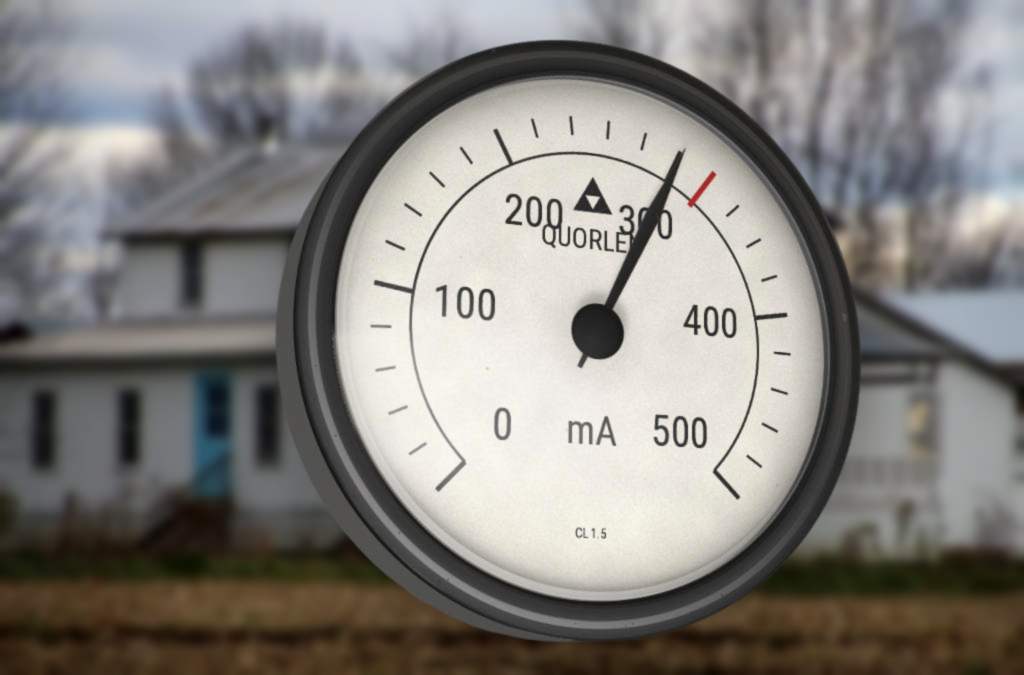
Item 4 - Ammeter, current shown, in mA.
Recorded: 300 mA
